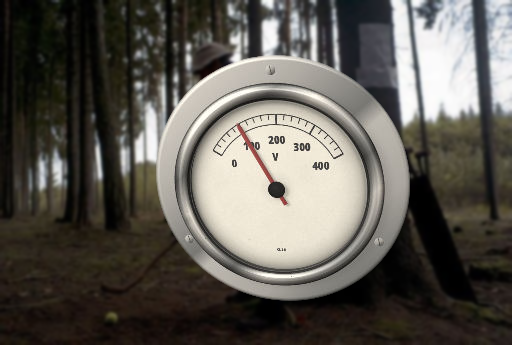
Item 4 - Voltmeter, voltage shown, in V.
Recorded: 100 V
